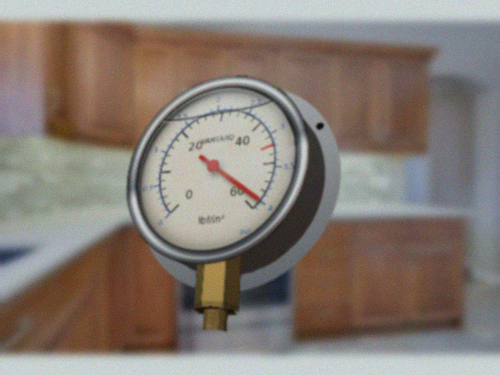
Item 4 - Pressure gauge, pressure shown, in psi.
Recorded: 58 psi
